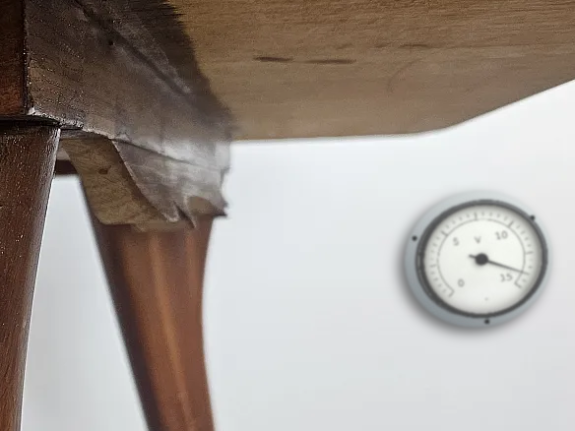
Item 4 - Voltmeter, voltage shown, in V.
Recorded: 14 V
